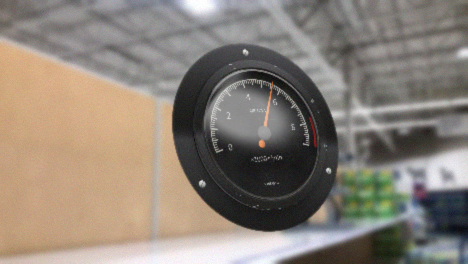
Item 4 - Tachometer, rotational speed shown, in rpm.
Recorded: 5500 rpm
